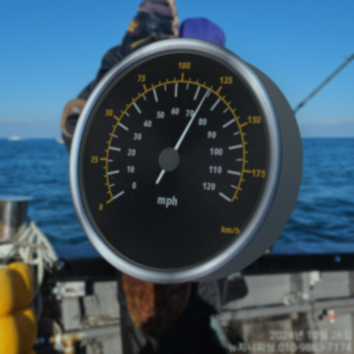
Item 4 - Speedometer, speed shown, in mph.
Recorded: 75 mph
